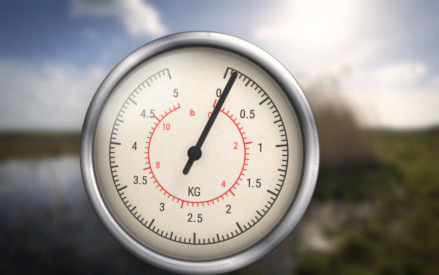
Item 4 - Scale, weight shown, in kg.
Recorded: 0.1 kg
